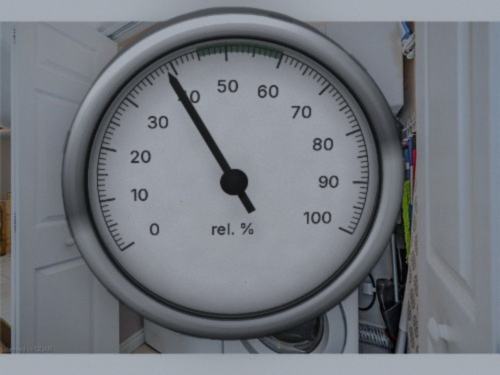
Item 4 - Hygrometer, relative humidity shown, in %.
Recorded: 39 %
